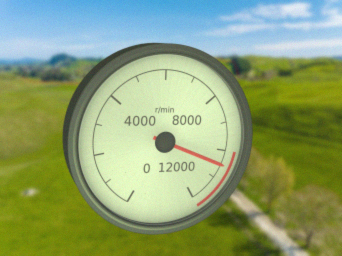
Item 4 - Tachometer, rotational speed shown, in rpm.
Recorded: 10500 rpm
